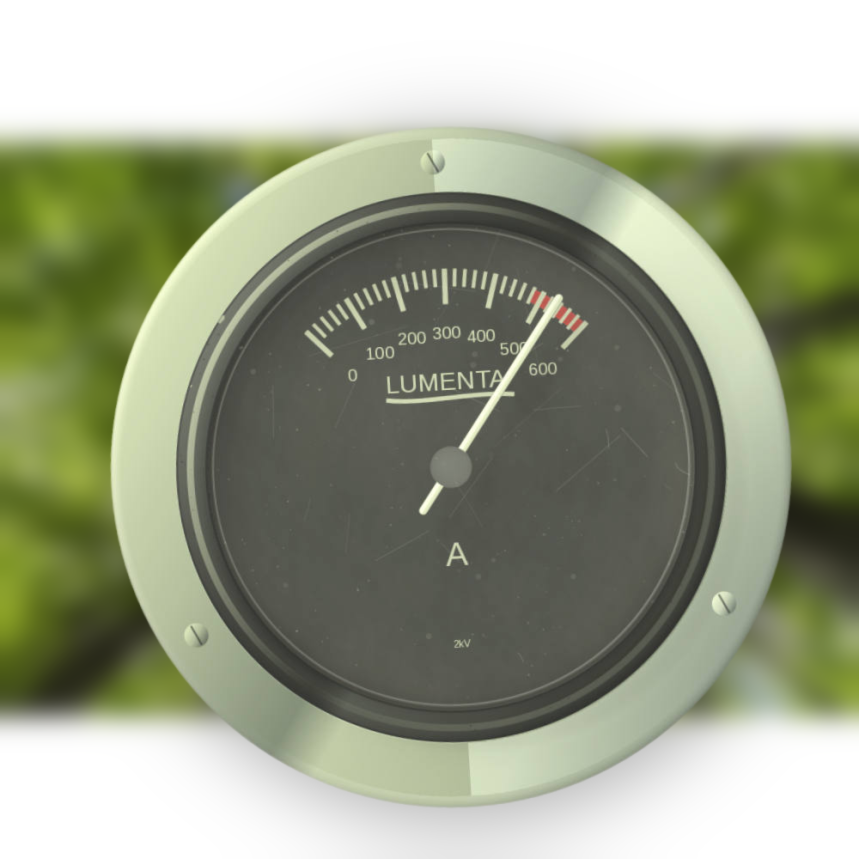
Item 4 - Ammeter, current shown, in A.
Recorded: 530 A
